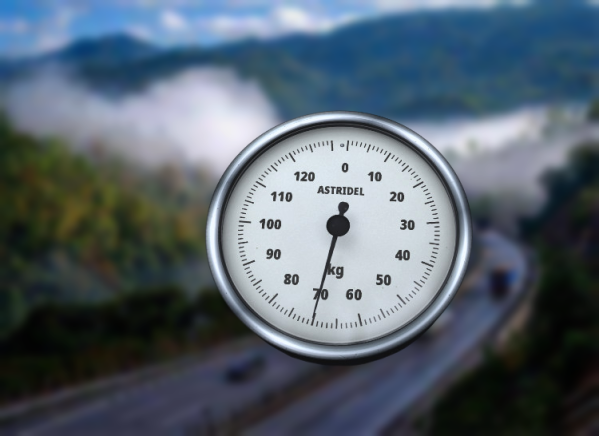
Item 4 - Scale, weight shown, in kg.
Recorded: 70 kg
